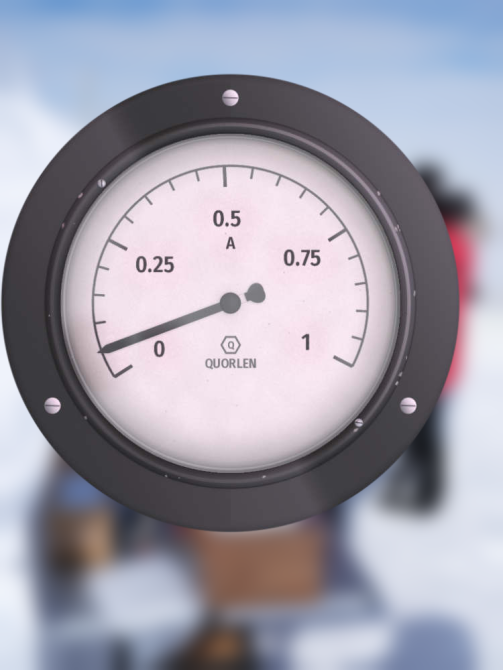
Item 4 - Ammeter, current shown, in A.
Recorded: 0.05 A
